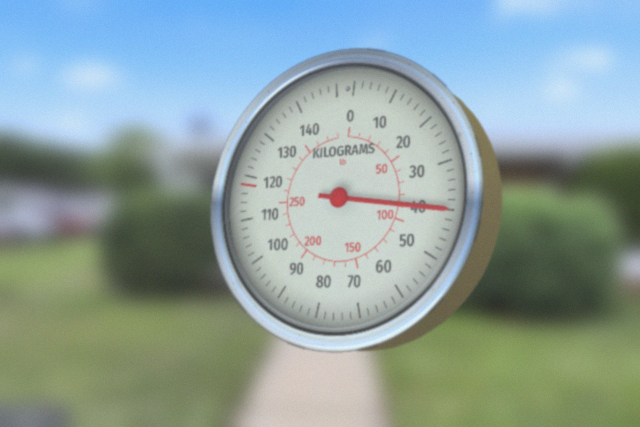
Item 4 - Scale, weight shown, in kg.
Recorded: 40 kg
